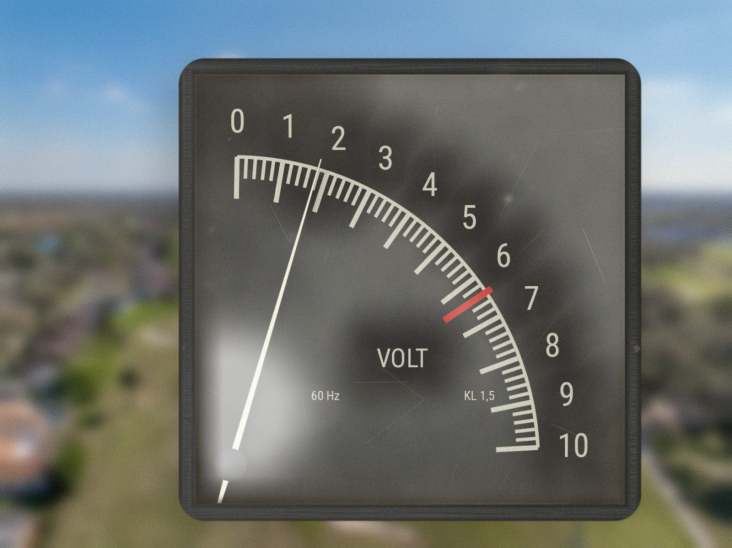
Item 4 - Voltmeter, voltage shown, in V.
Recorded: 1.8 V
